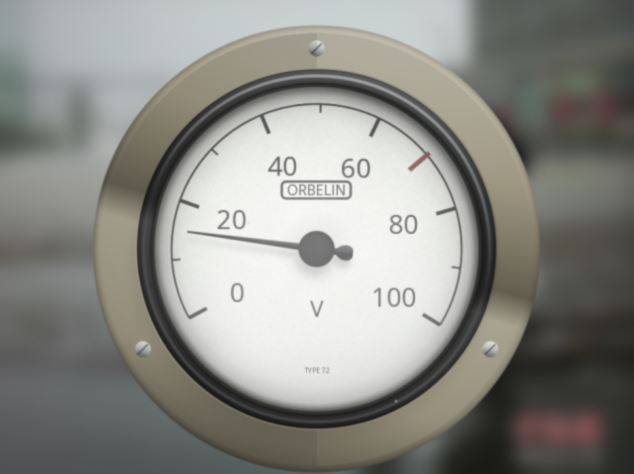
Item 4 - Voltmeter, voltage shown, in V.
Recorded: 15 V
